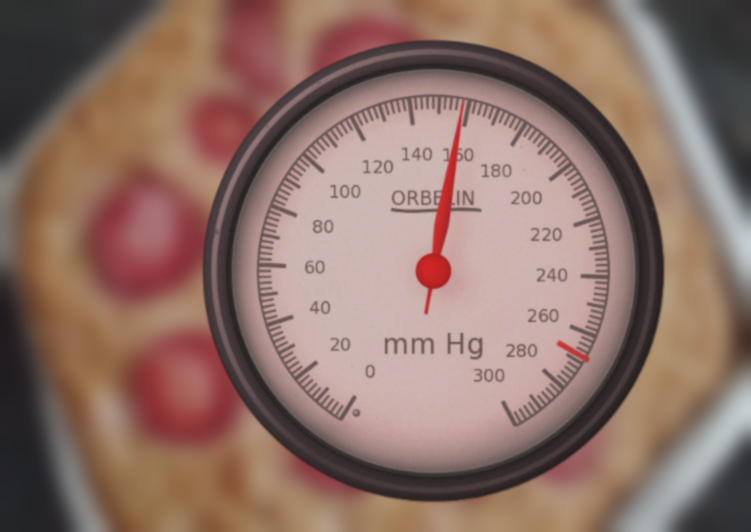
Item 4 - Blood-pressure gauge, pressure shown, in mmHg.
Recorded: 158 mmHg
